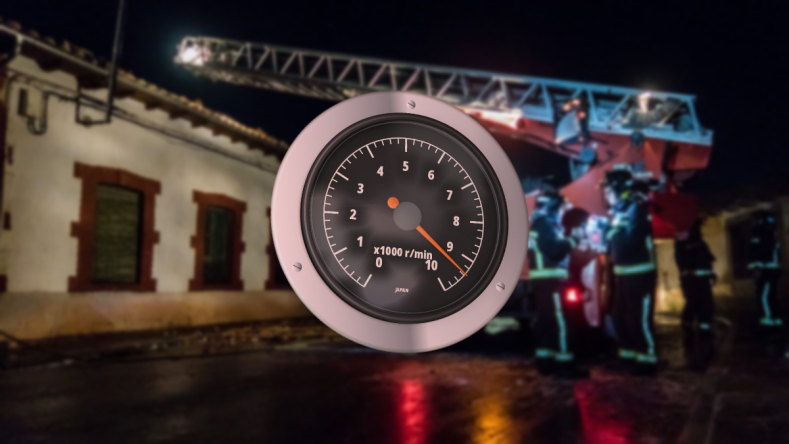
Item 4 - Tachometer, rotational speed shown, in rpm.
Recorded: 9400 rpm
